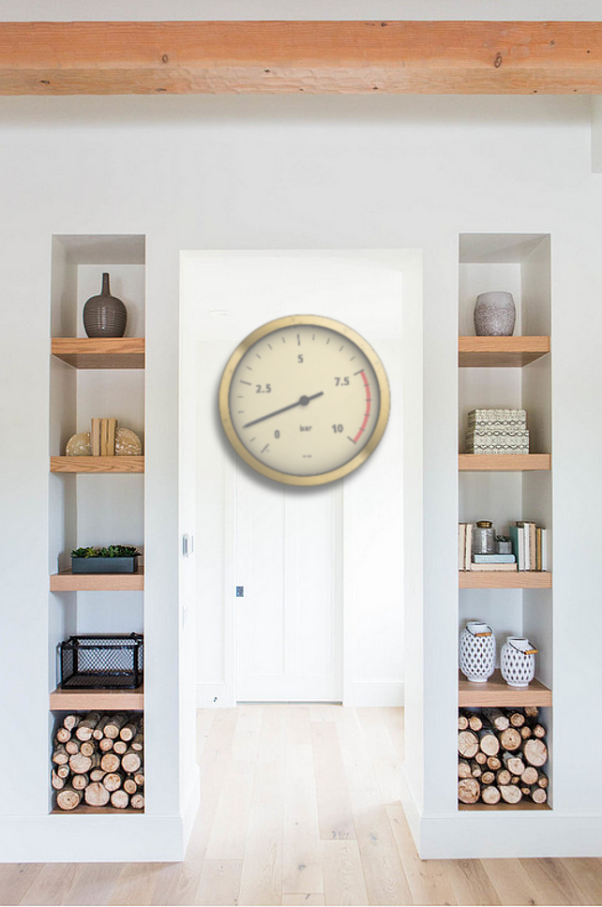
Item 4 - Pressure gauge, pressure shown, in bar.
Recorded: 1 bar
